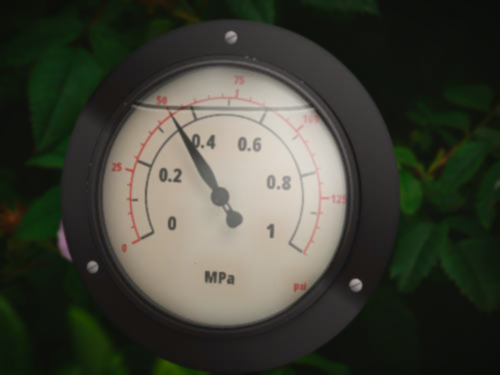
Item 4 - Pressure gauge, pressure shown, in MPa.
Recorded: 0.35 MPa
